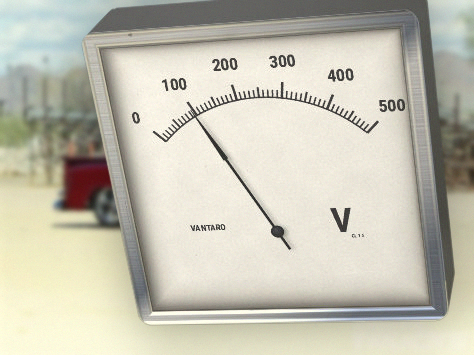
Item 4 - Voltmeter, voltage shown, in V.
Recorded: 100 V
